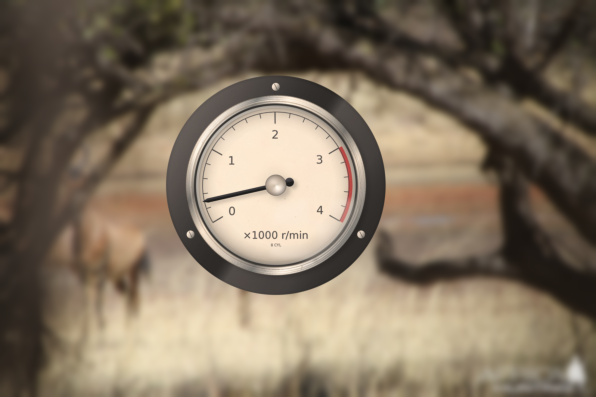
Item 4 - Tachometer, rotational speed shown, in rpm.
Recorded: 300 rpm
